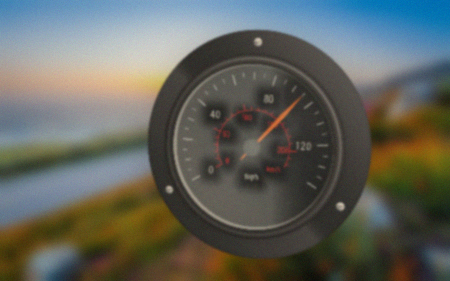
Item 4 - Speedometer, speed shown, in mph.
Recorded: 95 mph
